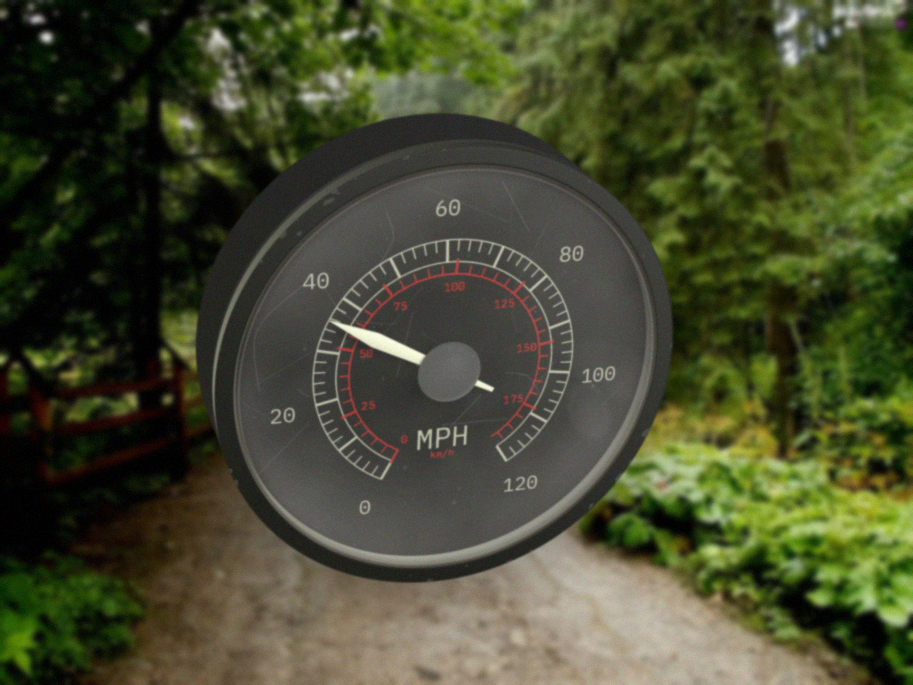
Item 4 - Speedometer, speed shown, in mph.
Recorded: 36 mph
